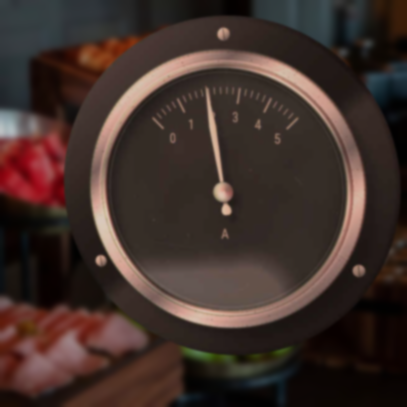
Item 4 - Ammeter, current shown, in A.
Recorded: 2 A
